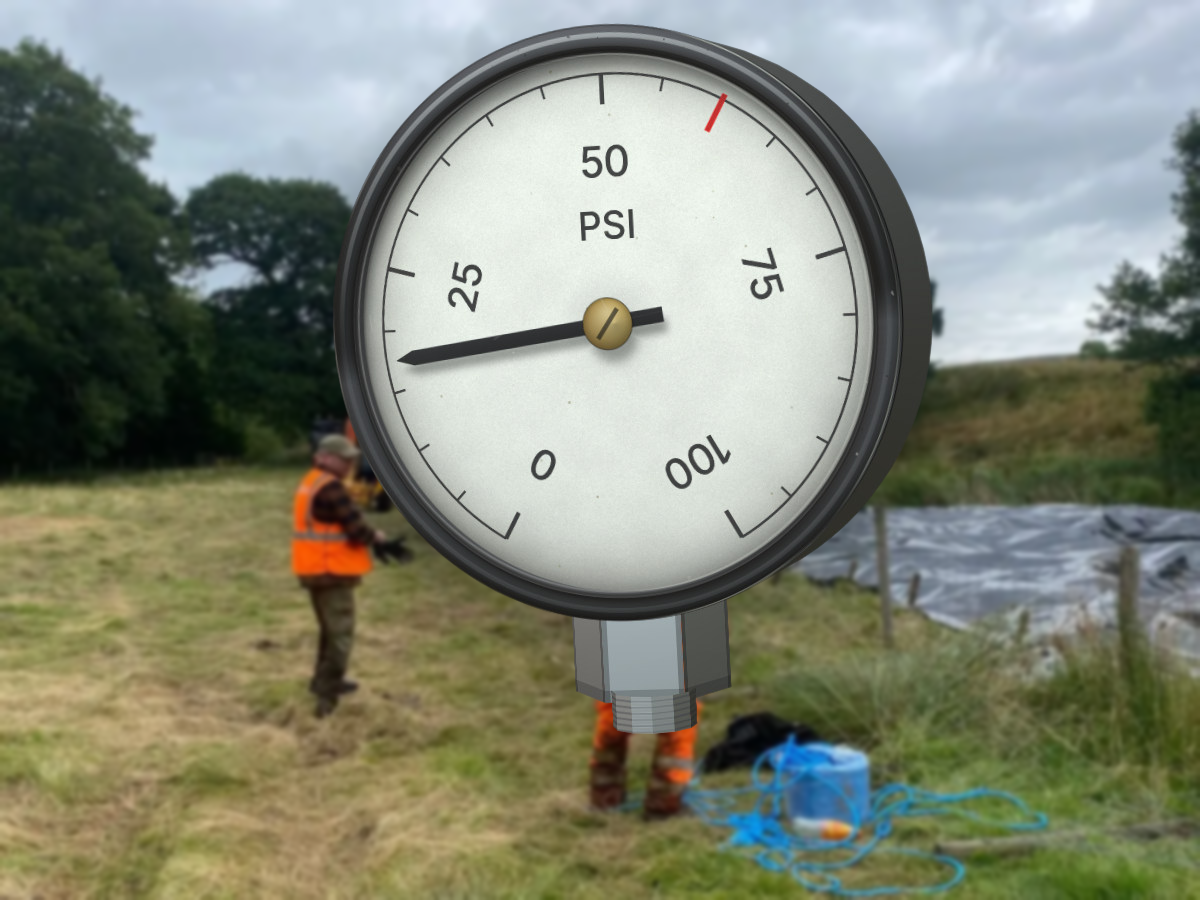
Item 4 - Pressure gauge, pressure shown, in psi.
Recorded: 17.5 psi
